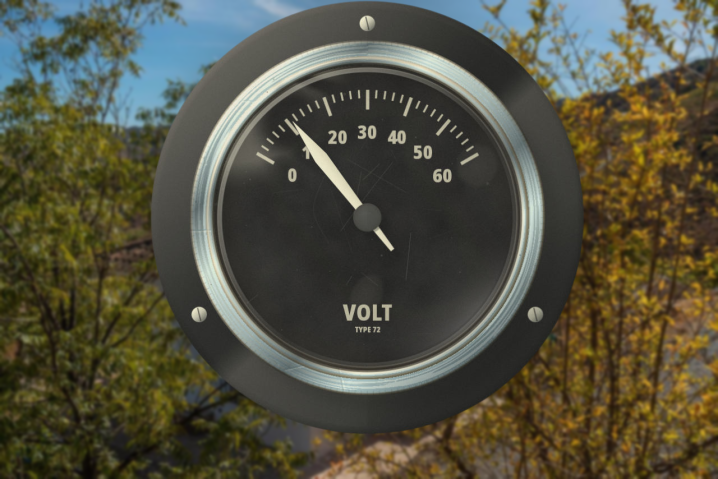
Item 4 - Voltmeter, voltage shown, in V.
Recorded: 11 V
